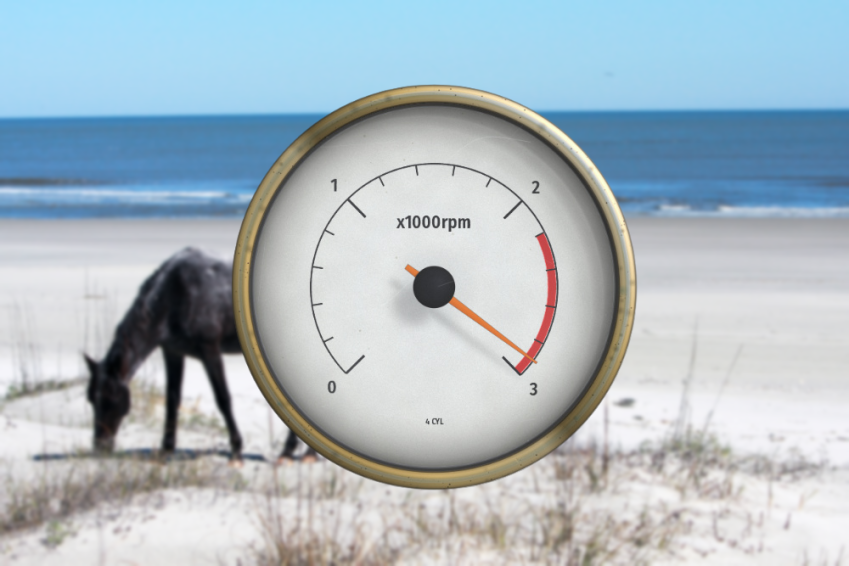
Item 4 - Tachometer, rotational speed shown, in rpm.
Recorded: 2900 rpm
